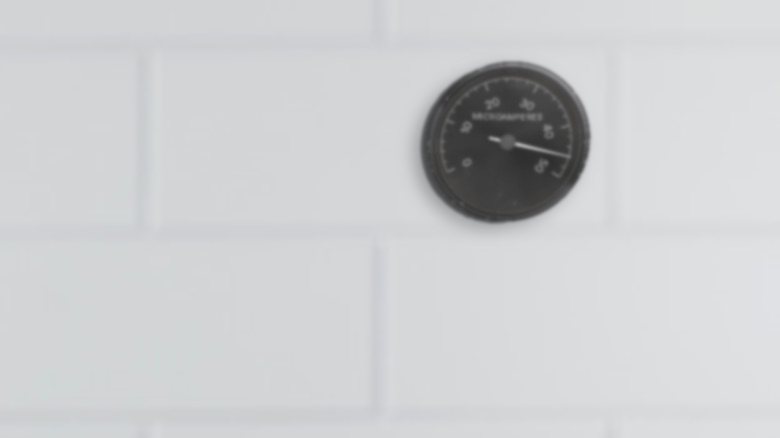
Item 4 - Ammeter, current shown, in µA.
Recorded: 46 µA
